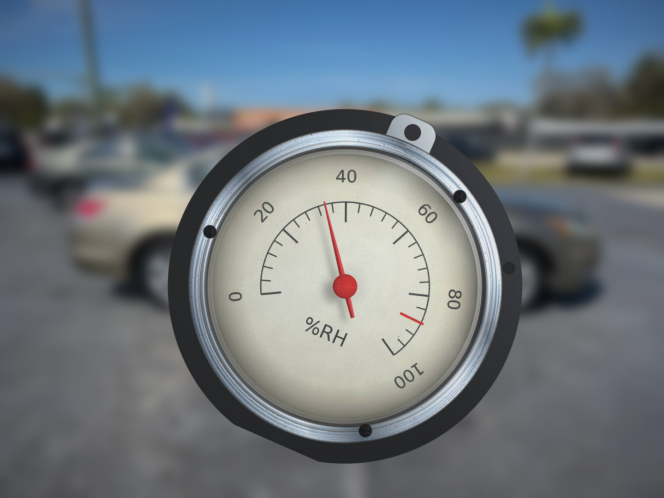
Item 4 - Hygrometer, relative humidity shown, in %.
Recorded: 34 %
